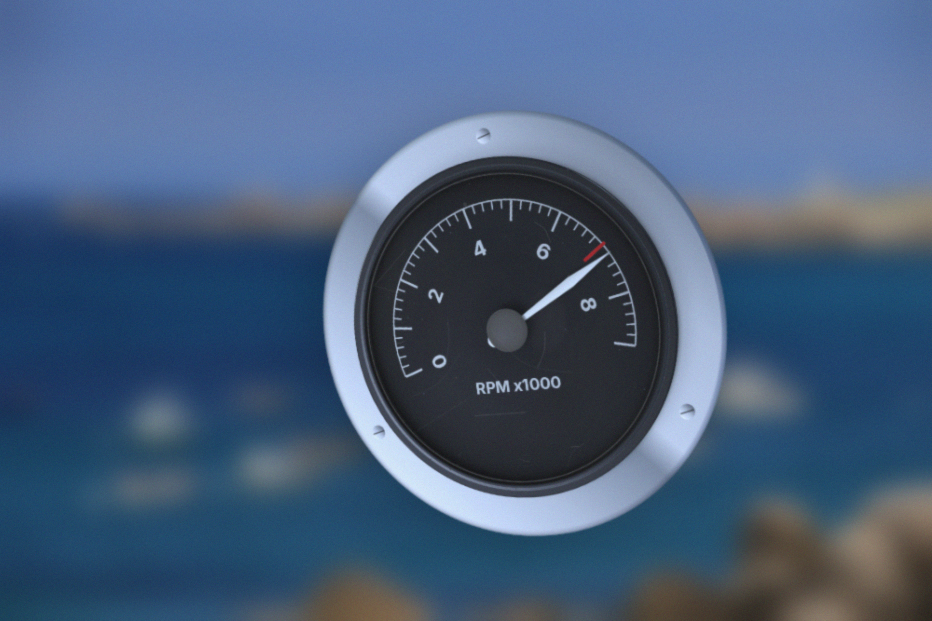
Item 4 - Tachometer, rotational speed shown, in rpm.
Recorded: 7200 rpm
